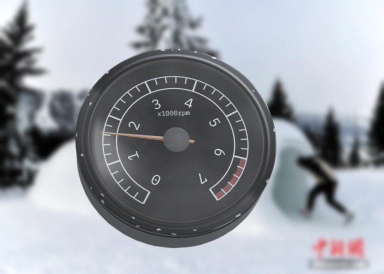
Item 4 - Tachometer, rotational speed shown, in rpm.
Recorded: 1600 rpm
